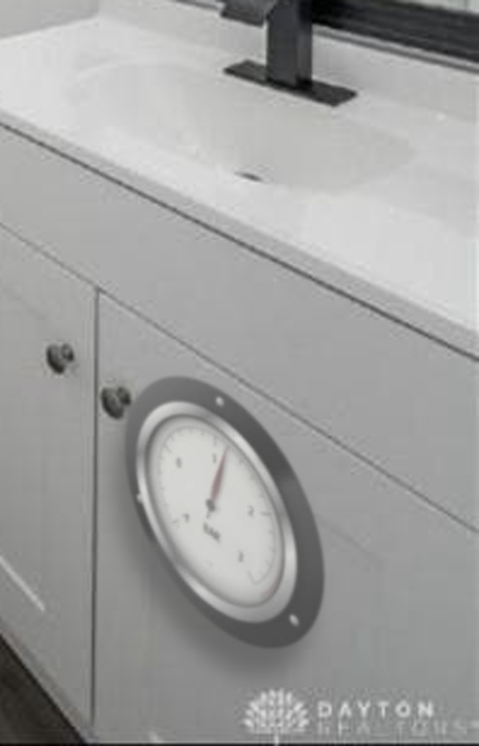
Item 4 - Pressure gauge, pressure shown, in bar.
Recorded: 1.2 bar
